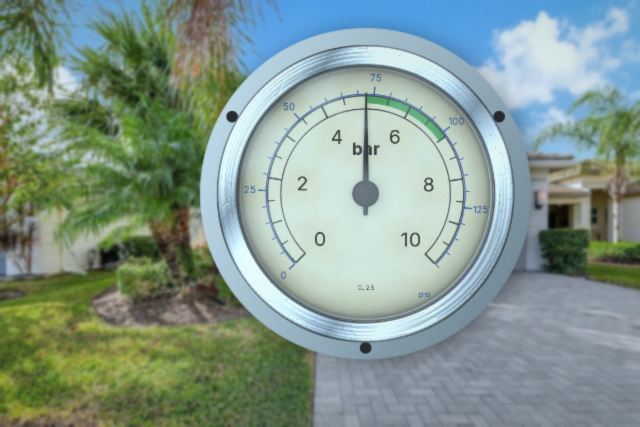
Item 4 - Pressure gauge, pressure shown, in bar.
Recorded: 5 bar
